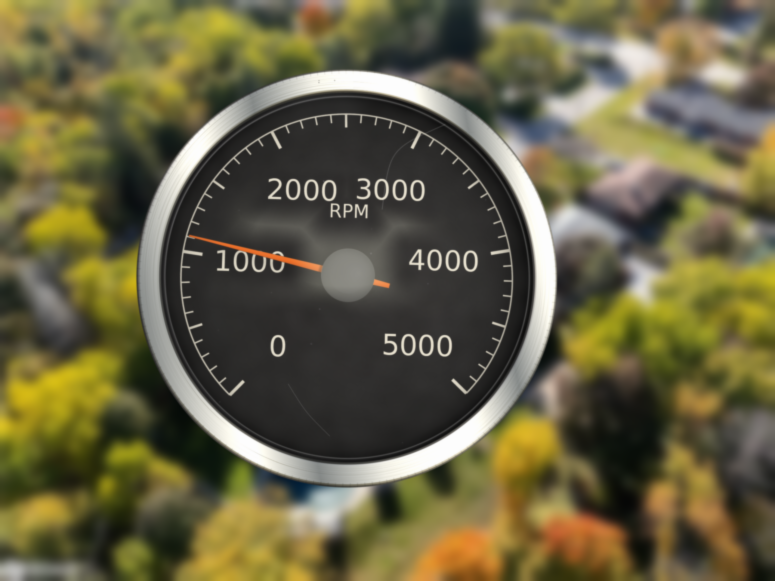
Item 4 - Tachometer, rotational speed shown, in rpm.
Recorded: 1100 rpm
